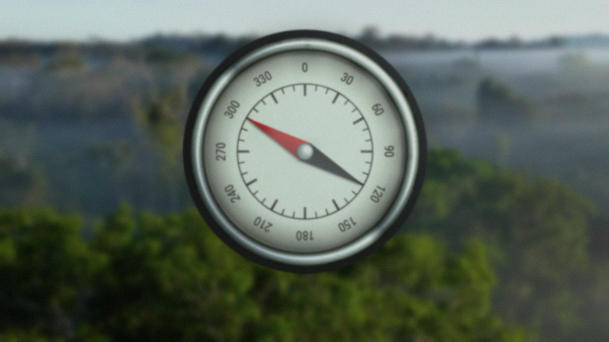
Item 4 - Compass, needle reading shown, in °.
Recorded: 300 °
